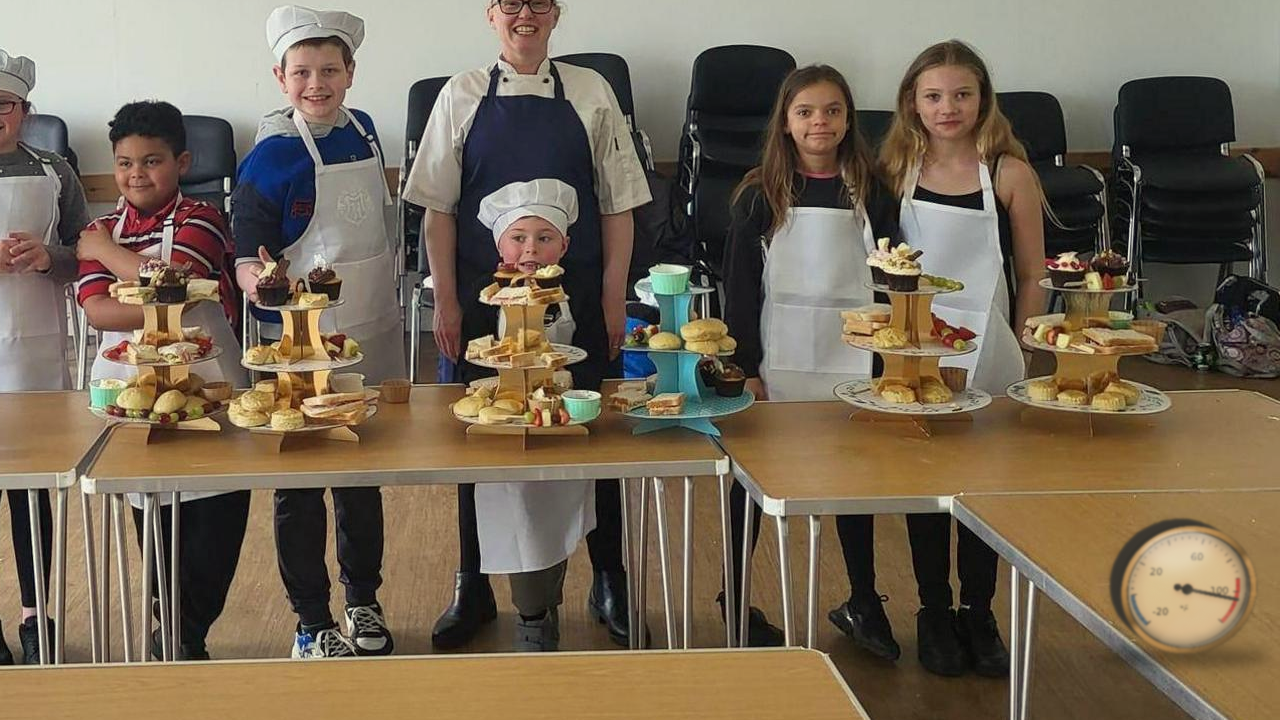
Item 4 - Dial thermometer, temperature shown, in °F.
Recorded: 104 °F
